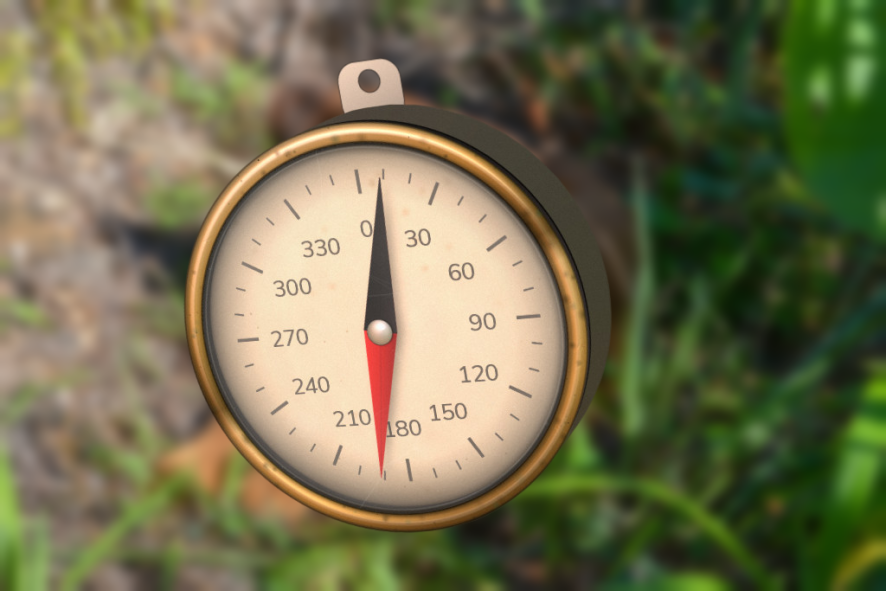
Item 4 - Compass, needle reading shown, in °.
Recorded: 190 °
